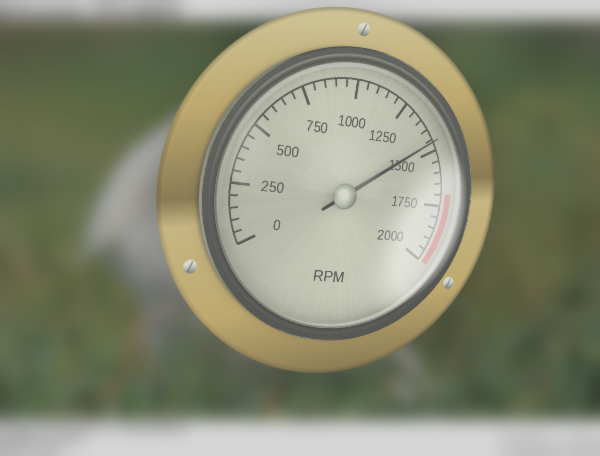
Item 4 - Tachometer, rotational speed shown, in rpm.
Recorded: 1450 rpm
